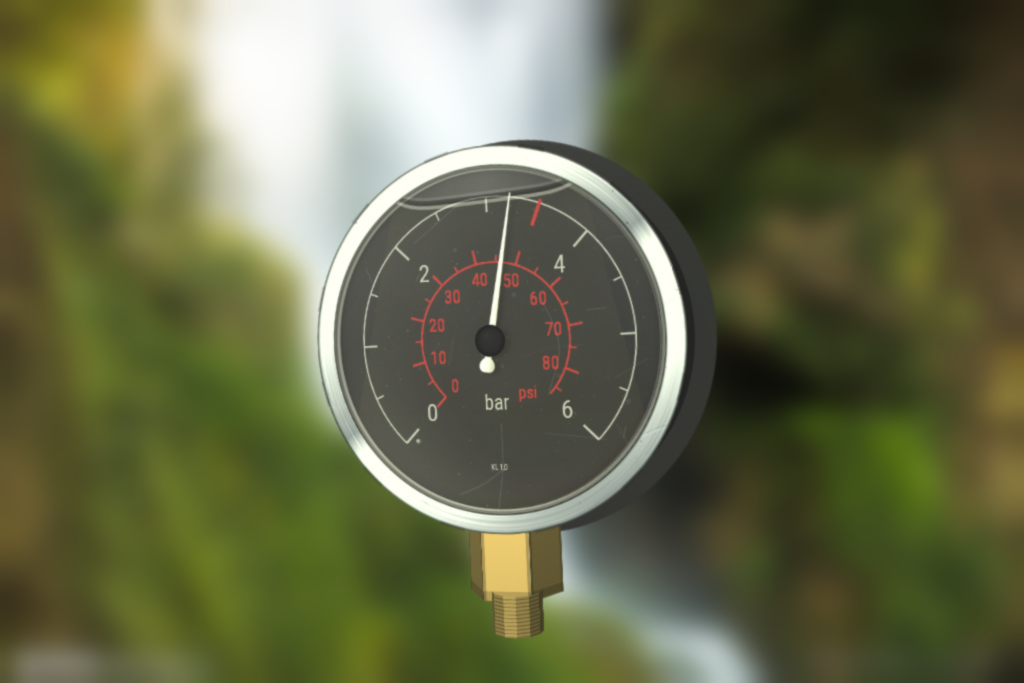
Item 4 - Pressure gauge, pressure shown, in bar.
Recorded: 3.25 bar
